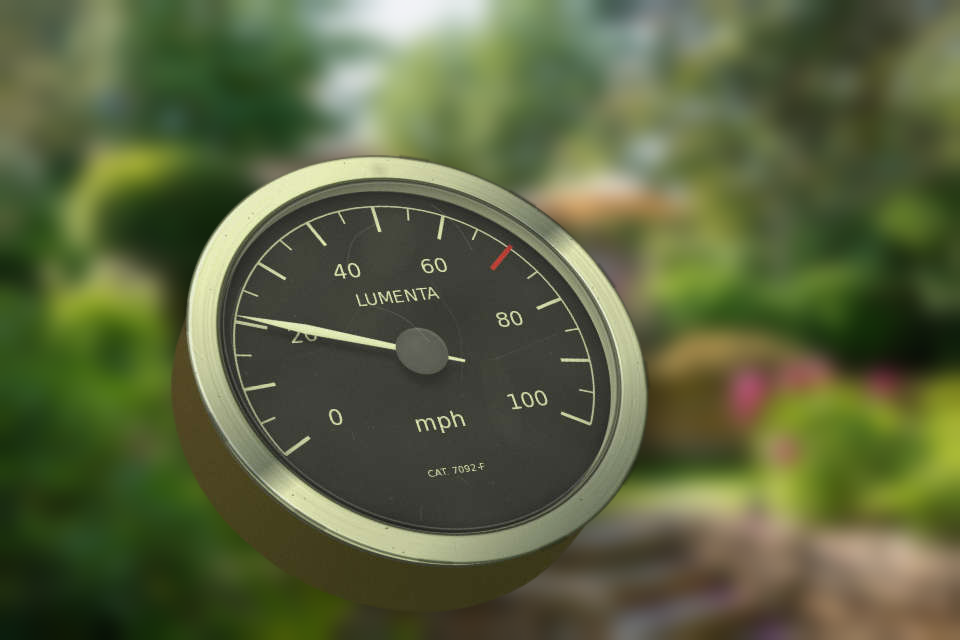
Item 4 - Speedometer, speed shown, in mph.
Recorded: 20 mph
